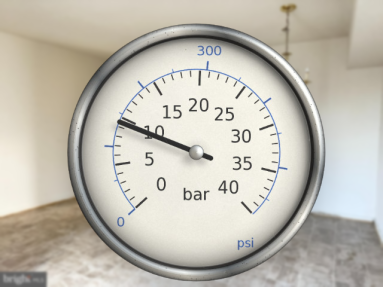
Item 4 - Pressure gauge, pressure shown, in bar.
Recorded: 9.5 bar
